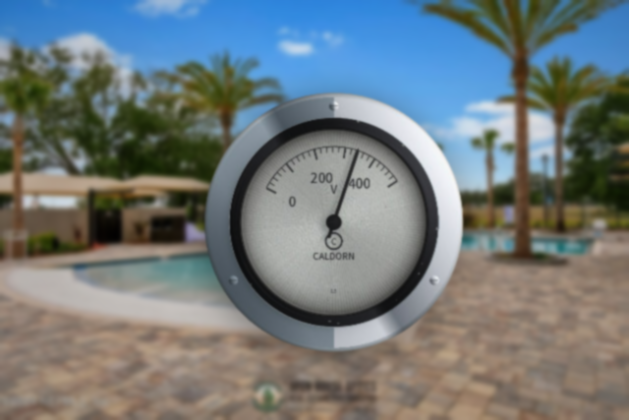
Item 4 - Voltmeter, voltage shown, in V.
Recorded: 340 V
